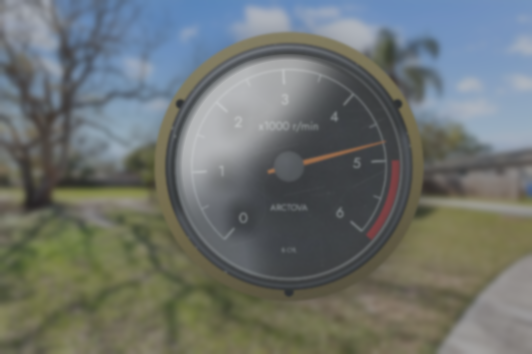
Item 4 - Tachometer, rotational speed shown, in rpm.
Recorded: 4750 rpm
